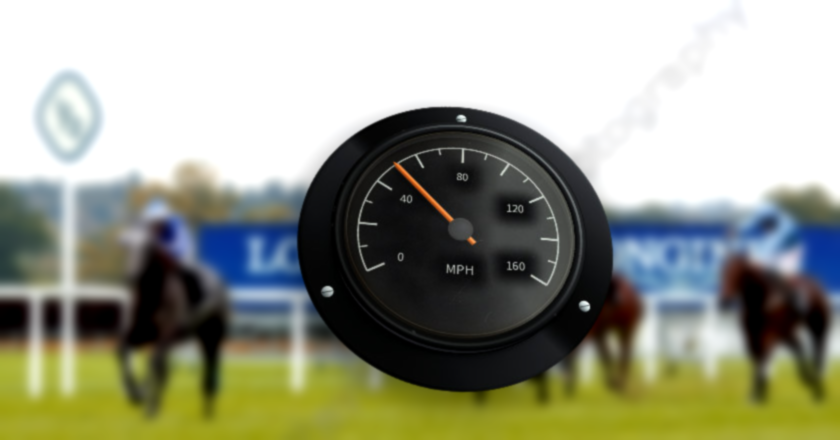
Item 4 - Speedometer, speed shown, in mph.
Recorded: 50 mph
